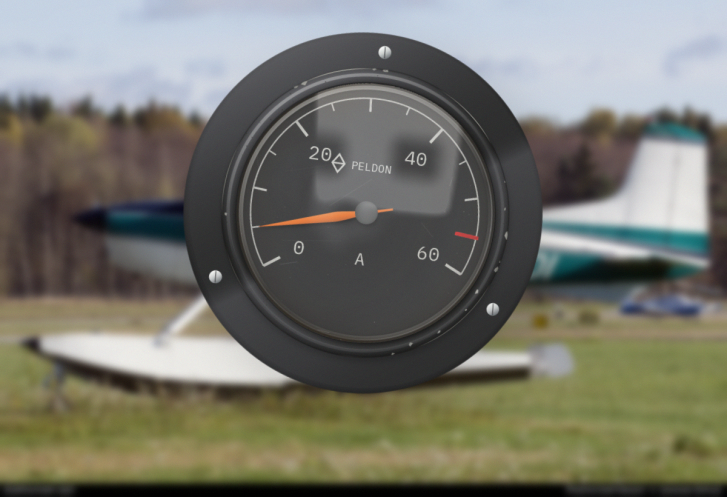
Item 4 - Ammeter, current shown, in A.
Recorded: 5 A
